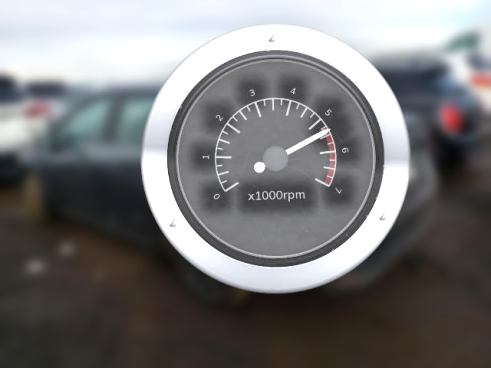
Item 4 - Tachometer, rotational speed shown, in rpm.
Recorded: 5375 rpm
